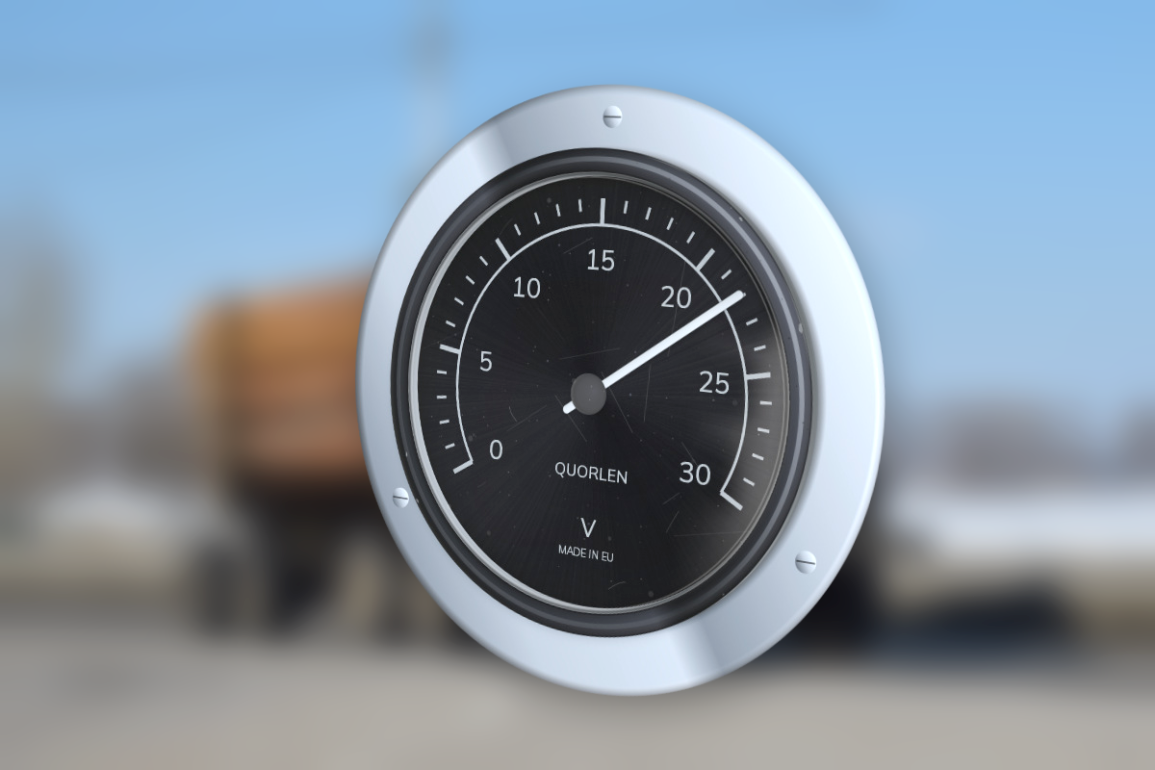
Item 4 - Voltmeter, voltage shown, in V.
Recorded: 22 V
